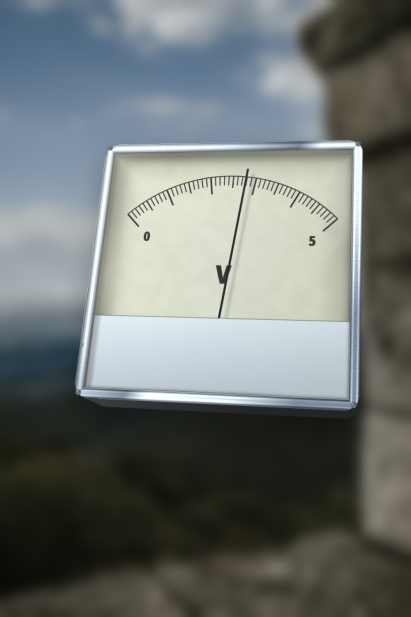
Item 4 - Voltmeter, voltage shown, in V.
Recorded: 2.8 V
